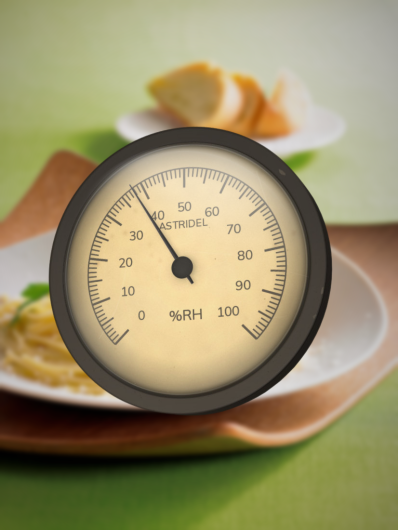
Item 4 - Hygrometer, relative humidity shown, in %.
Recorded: 38 %
